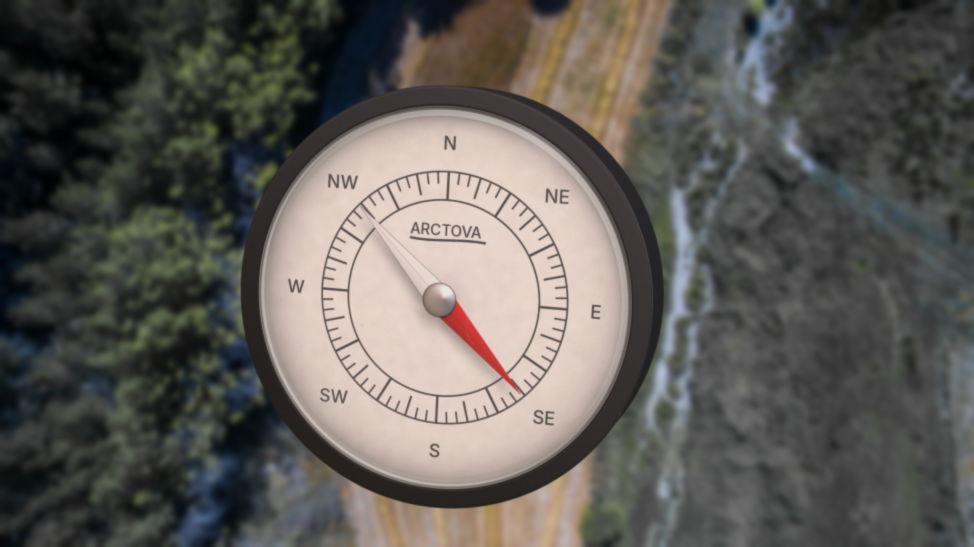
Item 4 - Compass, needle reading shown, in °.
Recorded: 135 °
